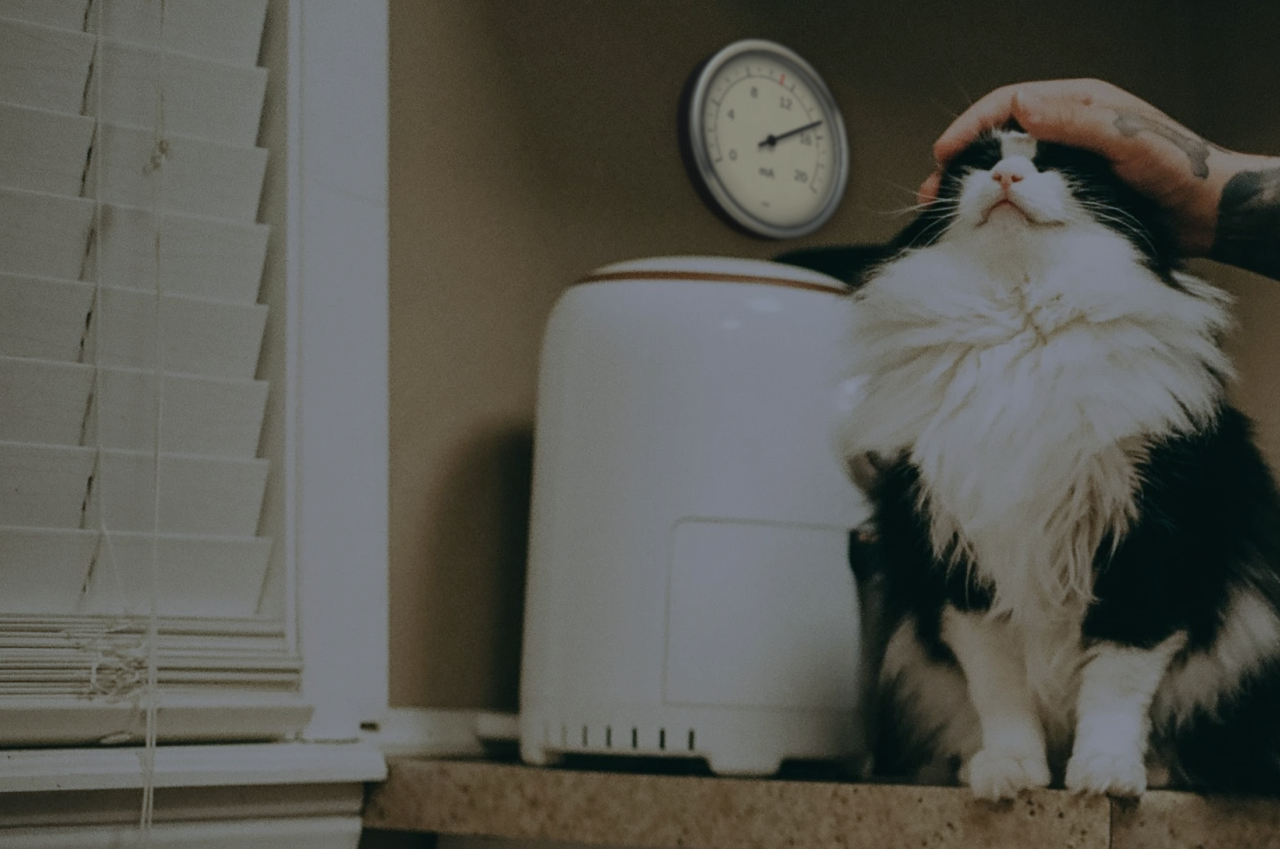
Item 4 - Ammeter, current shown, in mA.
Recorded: 15 mA
